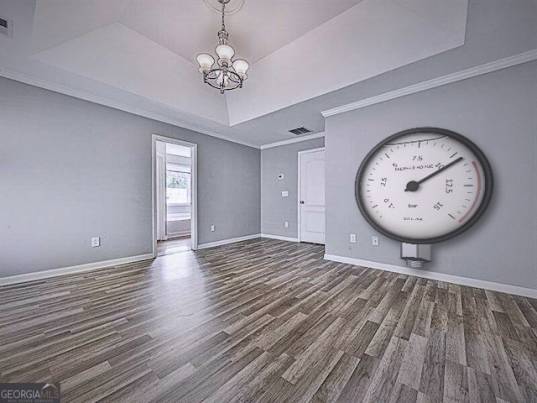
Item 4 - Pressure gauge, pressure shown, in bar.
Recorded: 10.5 bar
